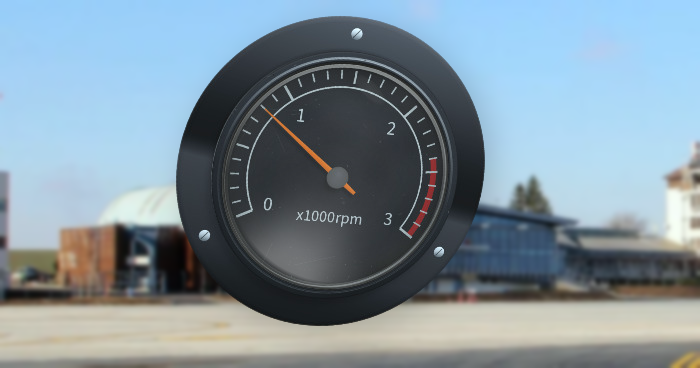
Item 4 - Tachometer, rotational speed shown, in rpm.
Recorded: 800 rpm
